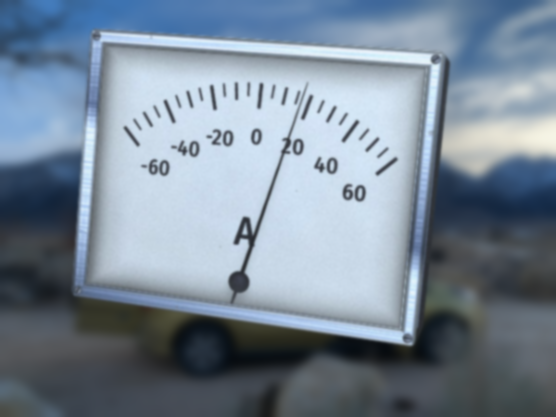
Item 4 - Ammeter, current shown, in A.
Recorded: 17.5 A
